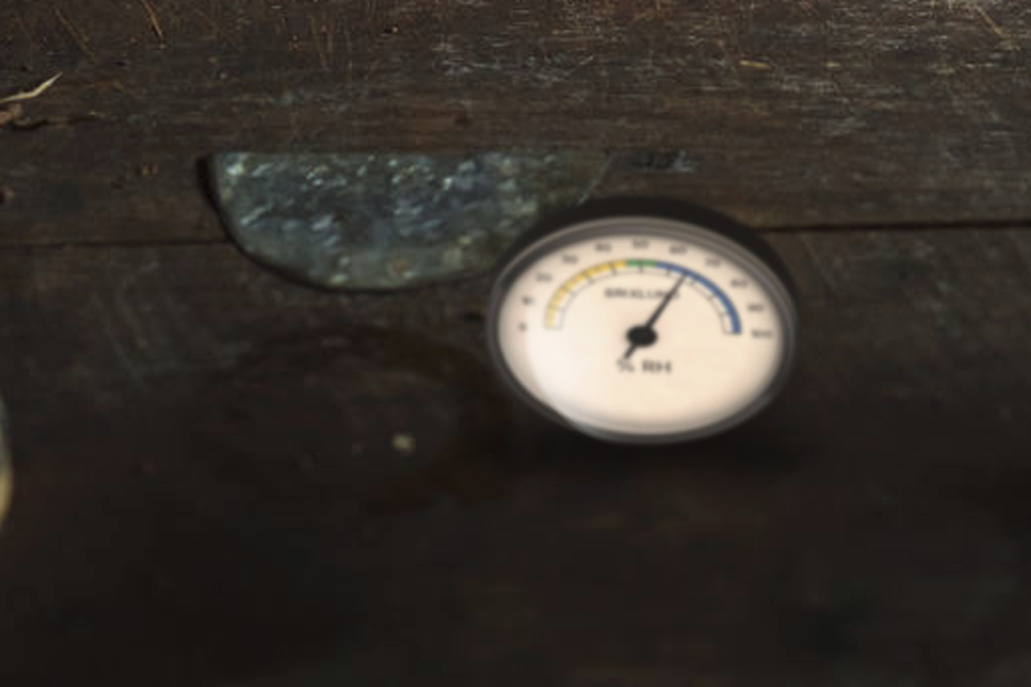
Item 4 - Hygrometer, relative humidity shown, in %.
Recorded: 65 %
